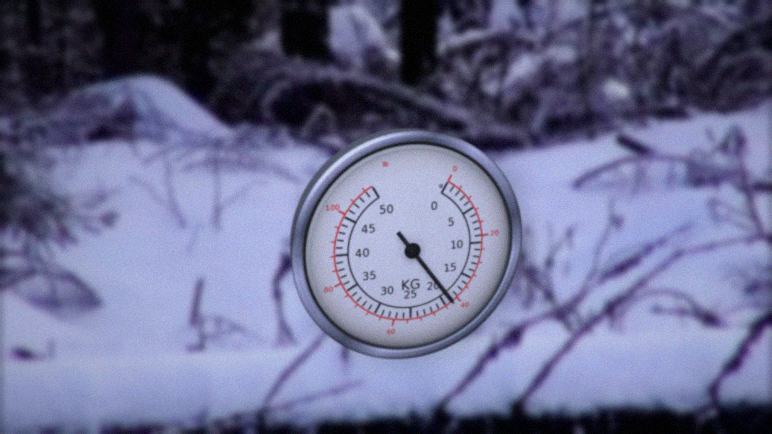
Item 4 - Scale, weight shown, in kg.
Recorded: 19 kg
